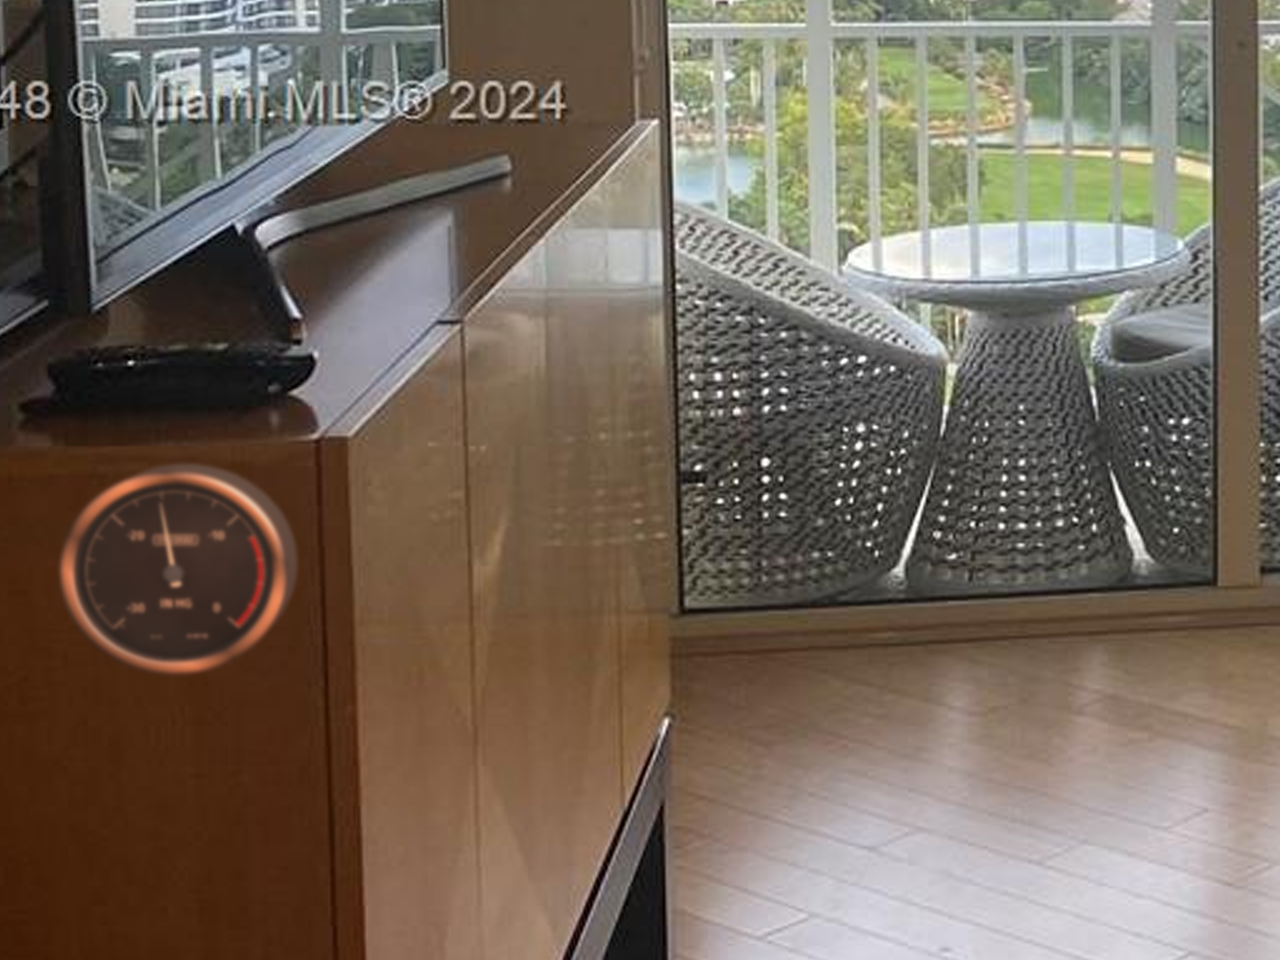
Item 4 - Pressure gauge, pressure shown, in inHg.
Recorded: -16 inHg
